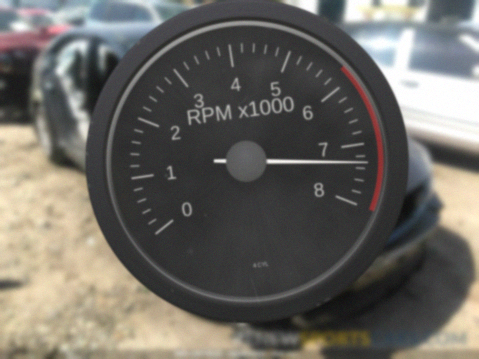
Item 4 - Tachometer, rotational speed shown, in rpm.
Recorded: 7300 rpm
